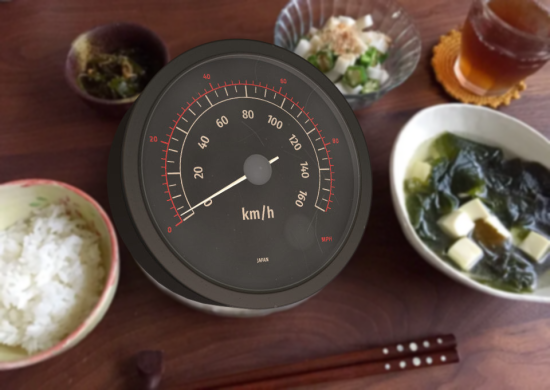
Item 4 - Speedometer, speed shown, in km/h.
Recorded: 2.5 km/h
